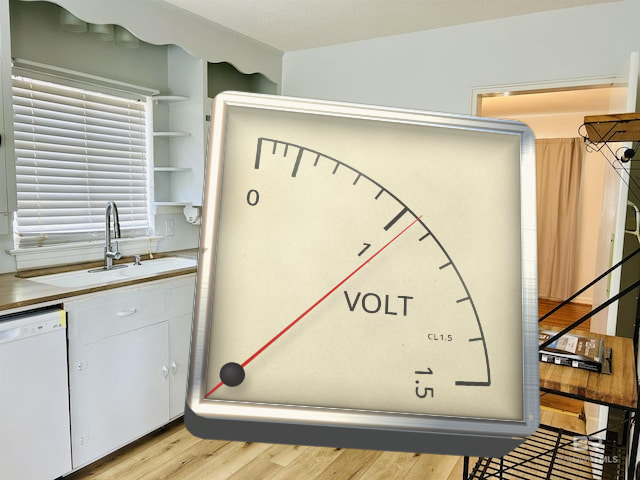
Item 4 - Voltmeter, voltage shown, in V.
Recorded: 1.05 V
